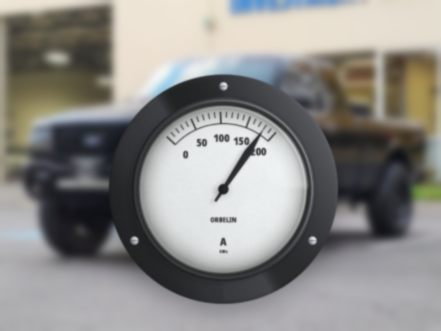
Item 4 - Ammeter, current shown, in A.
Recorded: 180 A
